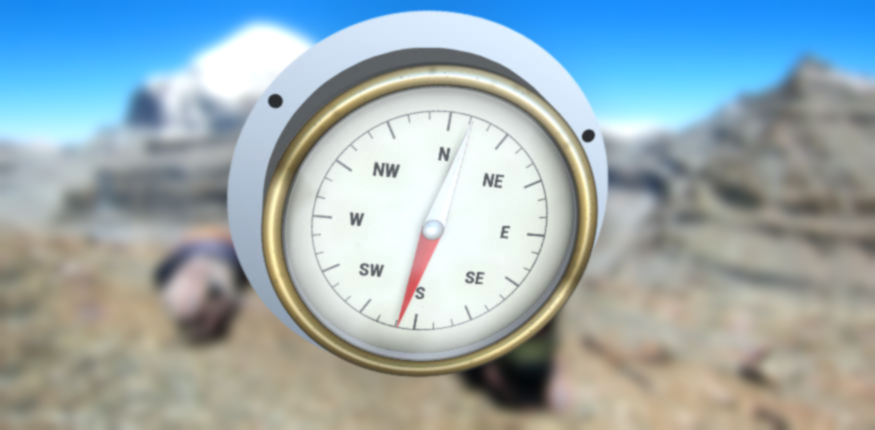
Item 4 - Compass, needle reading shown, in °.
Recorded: 190 °
